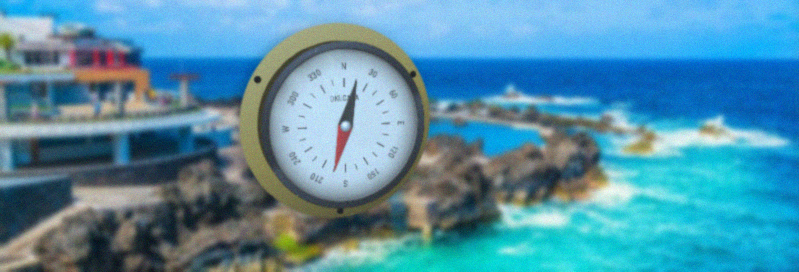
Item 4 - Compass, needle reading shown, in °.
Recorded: 195 °
